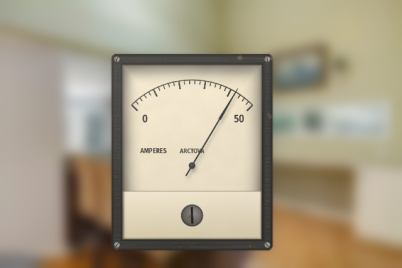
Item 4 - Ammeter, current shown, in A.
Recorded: 42 A
